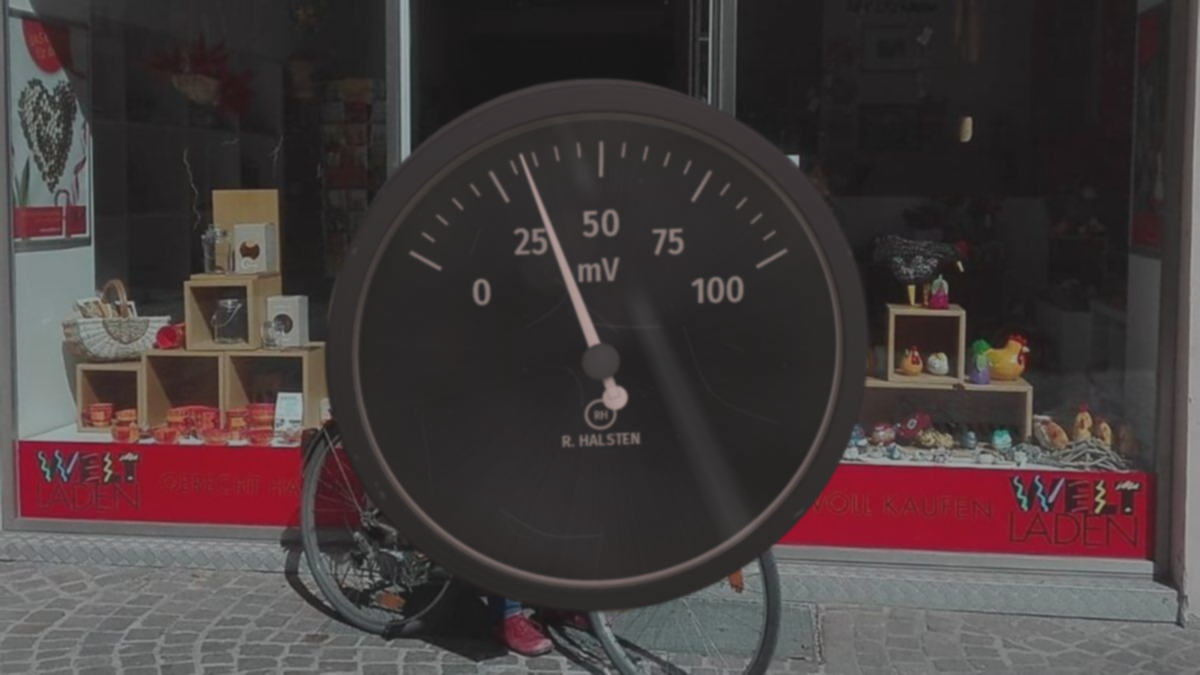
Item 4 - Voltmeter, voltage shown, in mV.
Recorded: 32.5 mV
